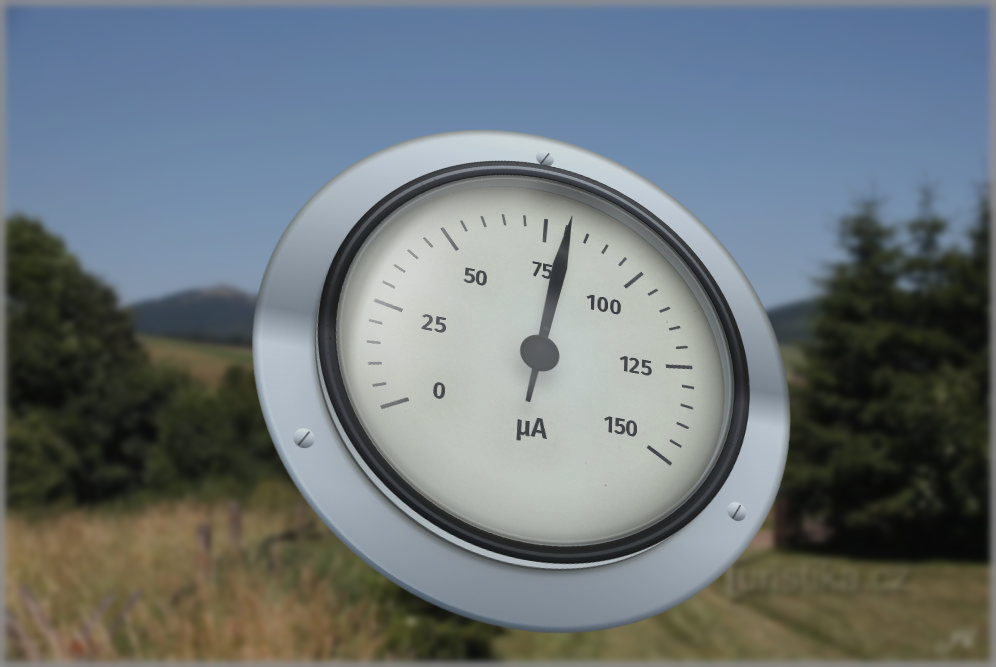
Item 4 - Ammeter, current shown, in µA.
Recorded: 80 µA
